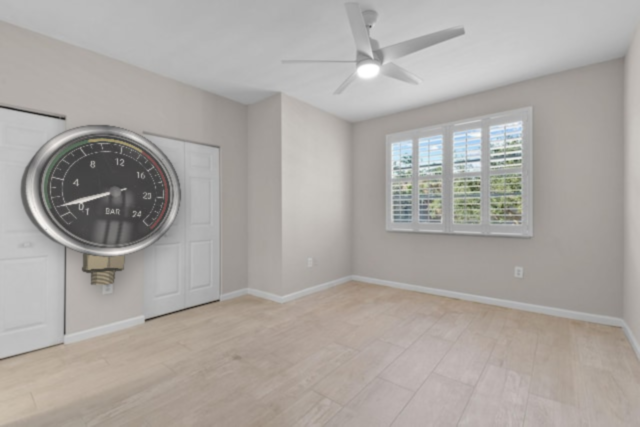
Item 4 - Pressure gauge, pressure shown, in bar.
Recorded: 1 bar
